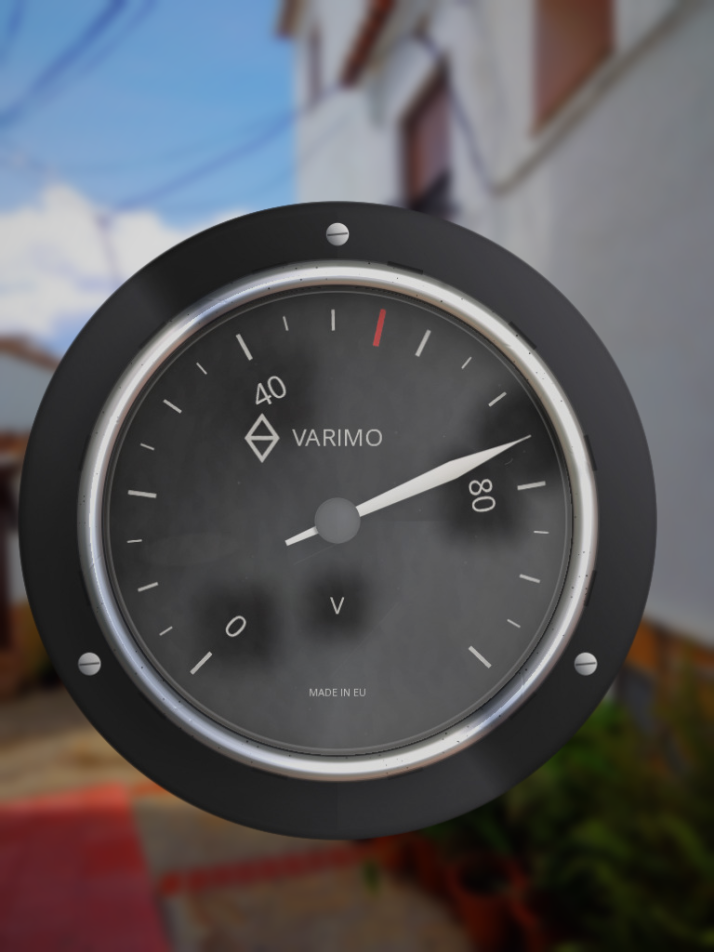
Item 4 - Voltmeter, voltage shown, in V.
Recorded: 75 V
